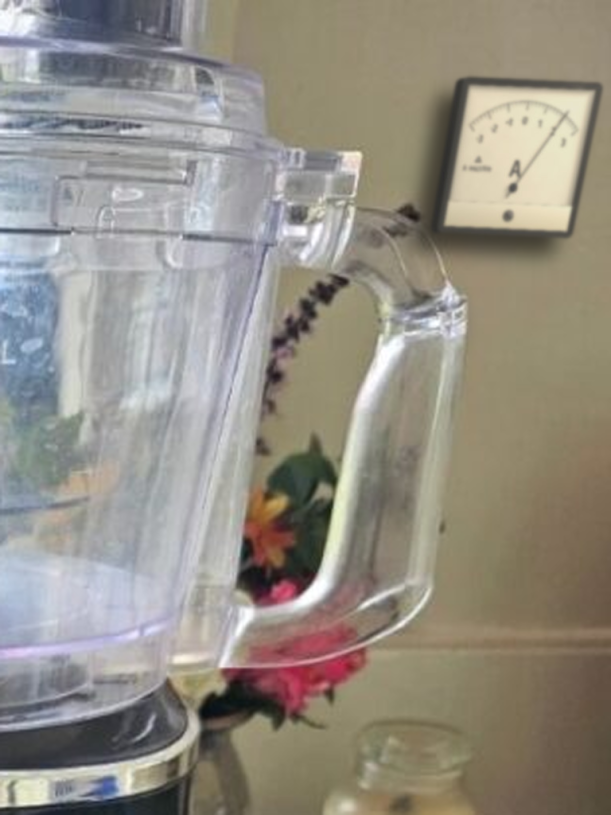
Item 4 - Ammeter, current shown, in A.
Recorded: 2 A
